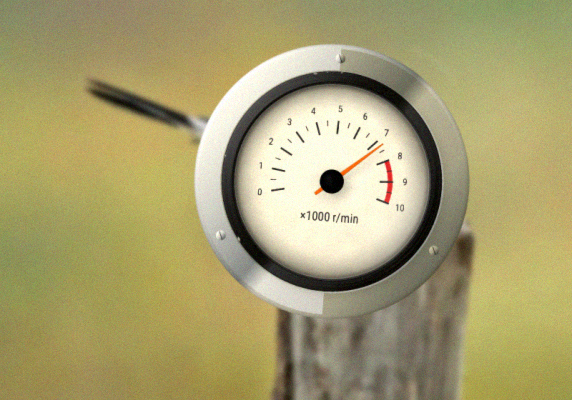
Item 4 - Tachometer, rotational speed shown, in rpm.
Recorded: 7250 rpm
